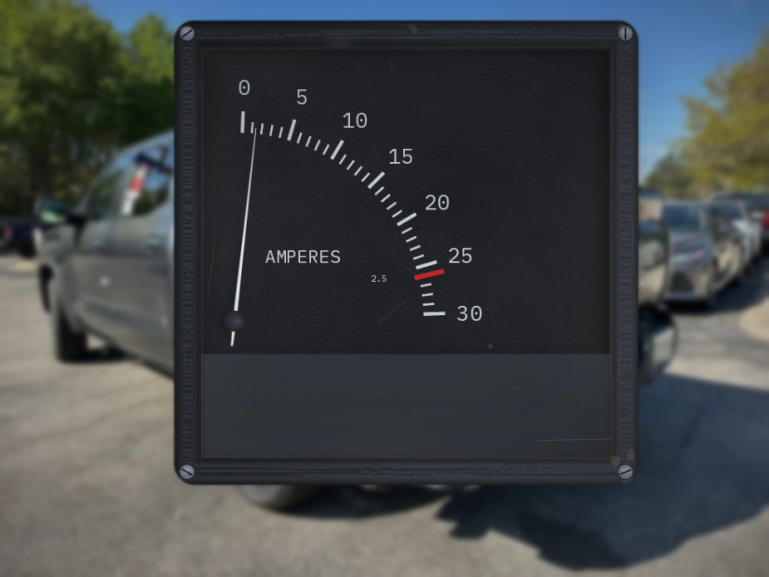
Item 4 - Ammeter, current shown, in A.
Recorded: 1.5 A
